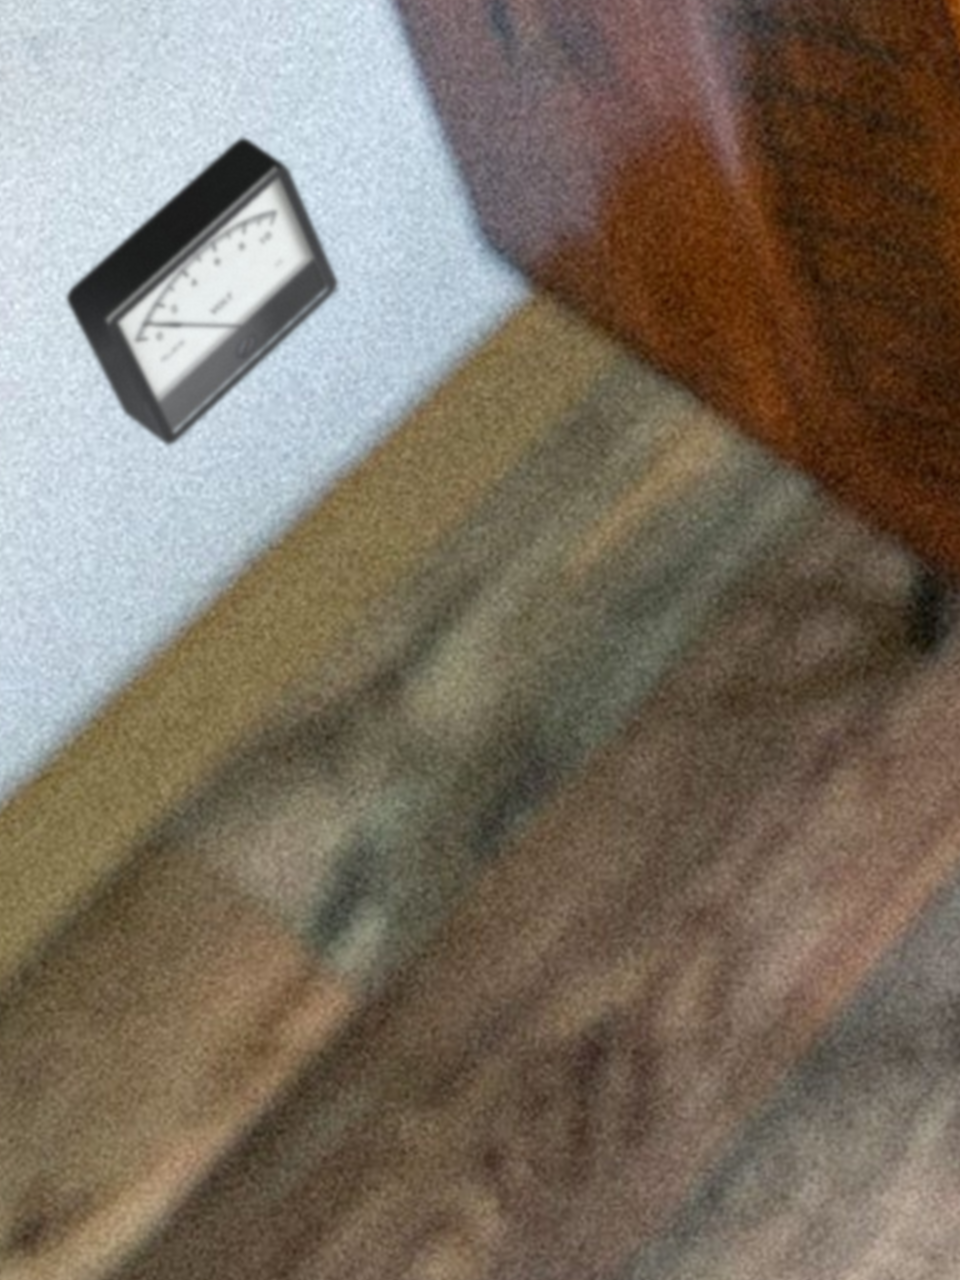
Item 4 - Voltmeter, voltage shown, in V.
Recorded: 1 V
